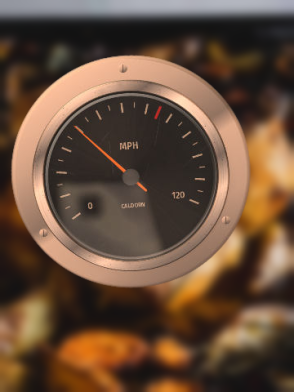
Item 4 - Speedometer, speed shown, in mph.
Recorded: 40 mph
